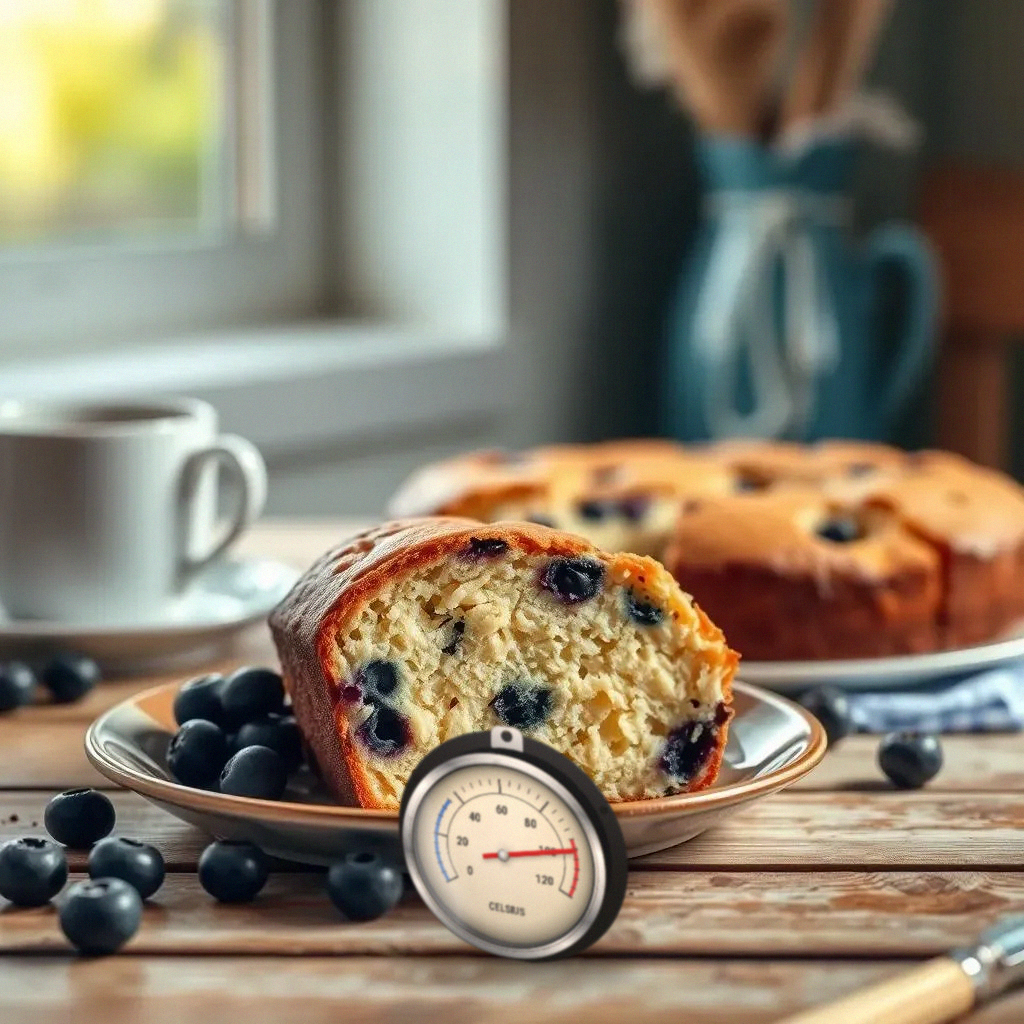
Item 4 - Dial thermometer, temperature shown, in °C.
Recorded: 100 °C
